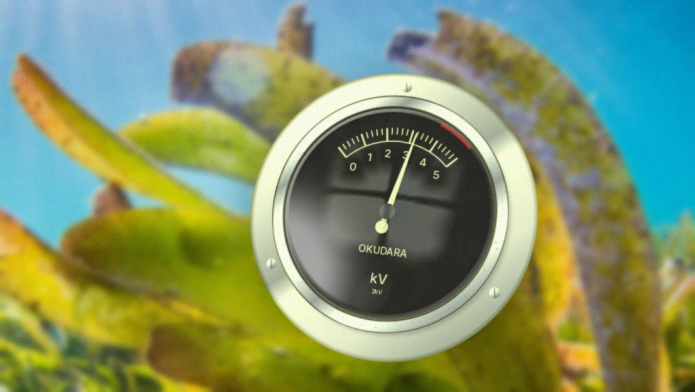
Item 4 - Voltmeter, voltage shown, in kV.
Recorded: 3.2 kV
